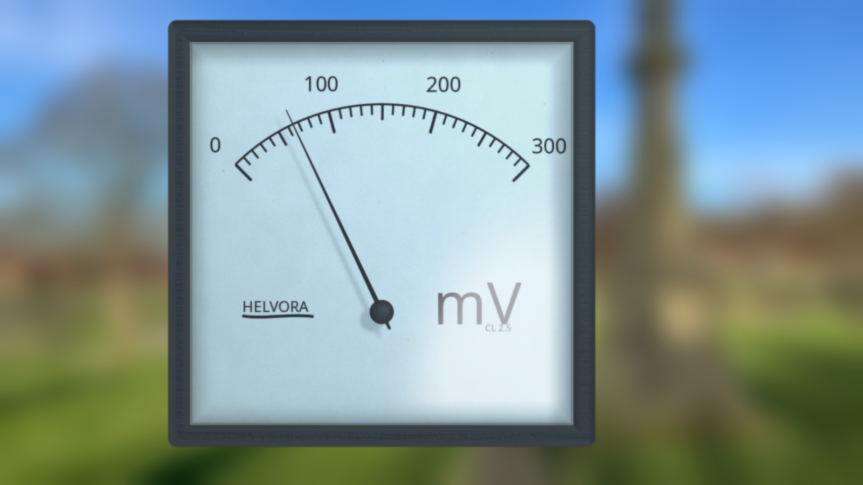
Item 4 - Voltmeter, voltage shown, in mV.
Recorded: 65 mV
